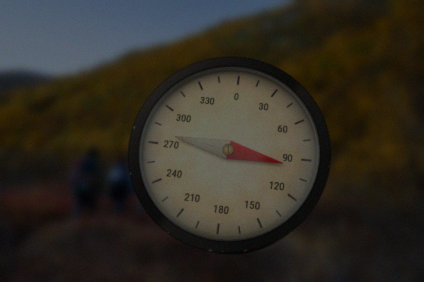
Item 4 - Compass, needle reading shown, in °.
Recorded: 97.5 °
